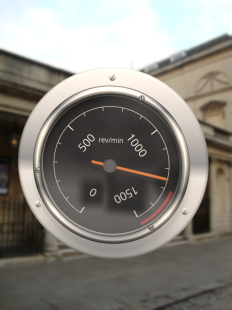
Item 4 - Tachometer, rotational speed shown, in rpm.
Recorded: 1250 rpm
